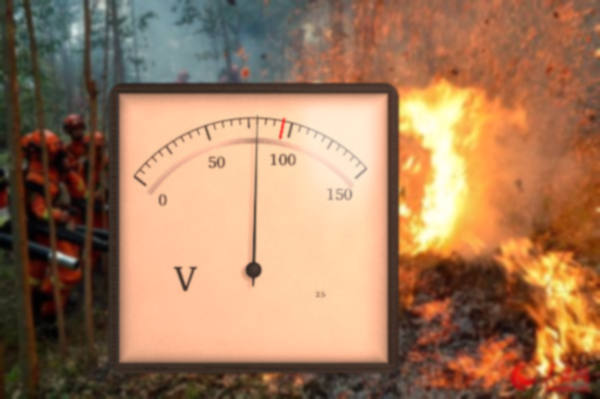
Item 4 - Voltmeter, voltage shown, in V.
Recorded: 80 V
